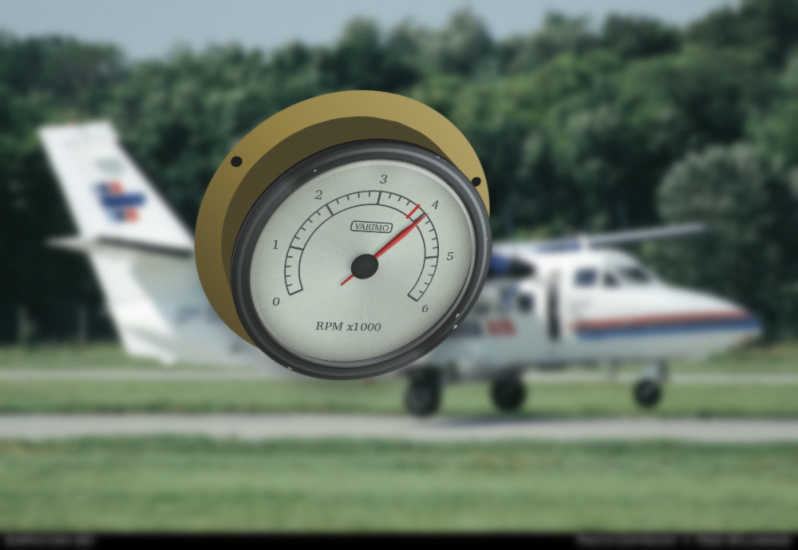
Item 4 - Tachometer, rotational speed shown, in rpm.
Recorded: 4000 rpm
